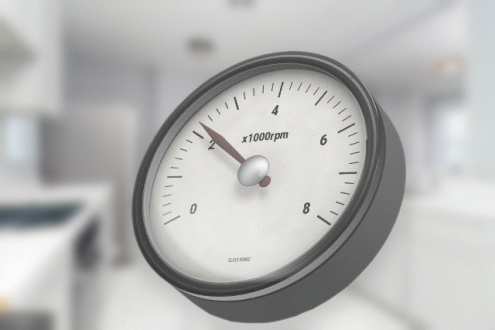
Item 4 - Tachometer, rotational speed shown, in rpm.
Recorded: 2200 rpm
